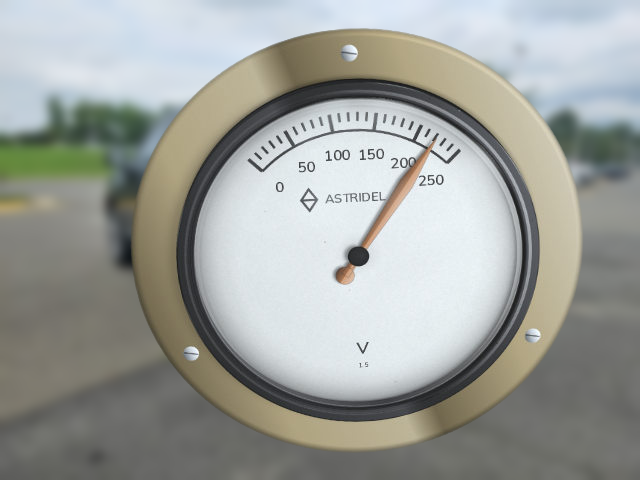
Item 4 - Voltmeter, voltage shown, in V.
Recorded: 220 V
